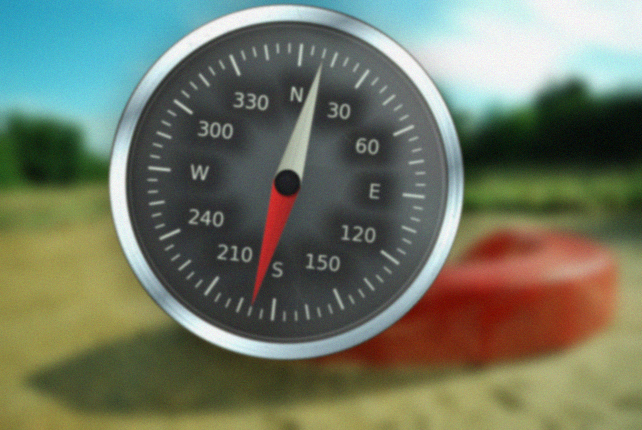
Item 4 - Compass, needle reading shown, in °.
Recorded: 190 °
